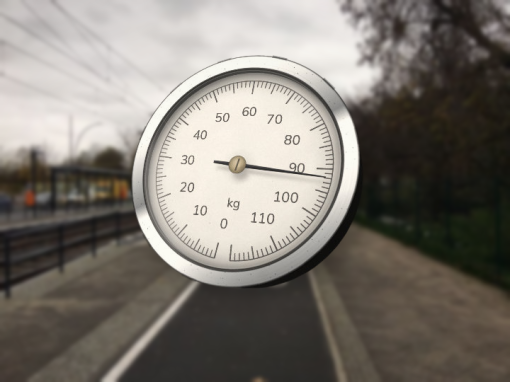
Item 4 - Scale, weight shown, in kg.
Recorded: 92 kg
